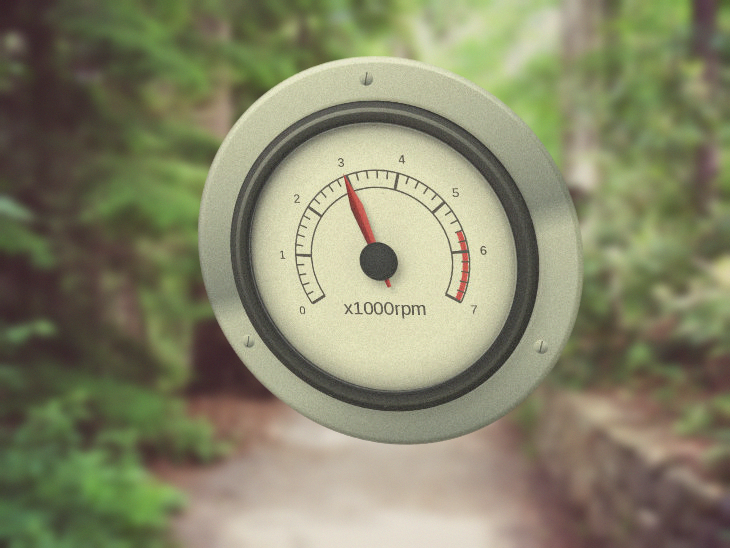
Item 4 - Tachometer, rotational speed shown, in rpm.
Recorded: 3000 rpm
